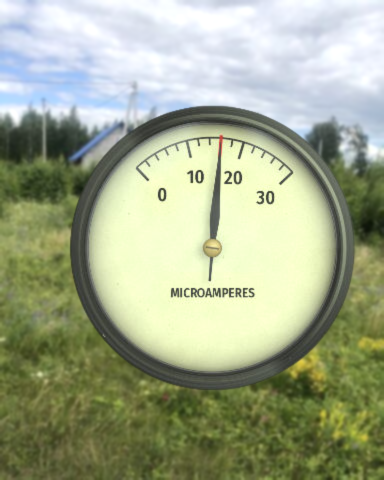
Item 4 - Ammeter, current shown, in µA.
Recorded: 16 µA
